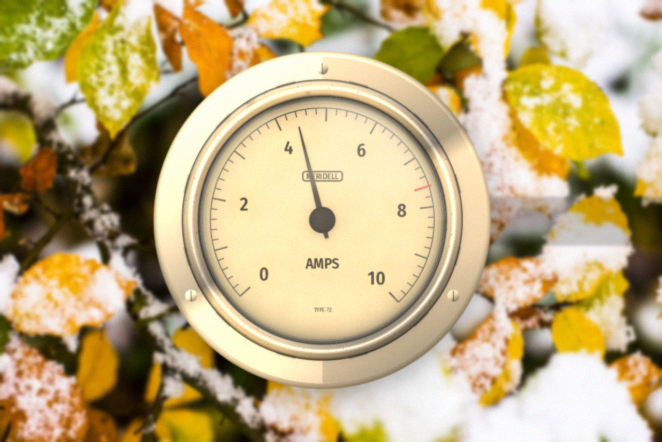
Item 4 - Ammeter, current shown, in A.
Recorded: 4.4 A
